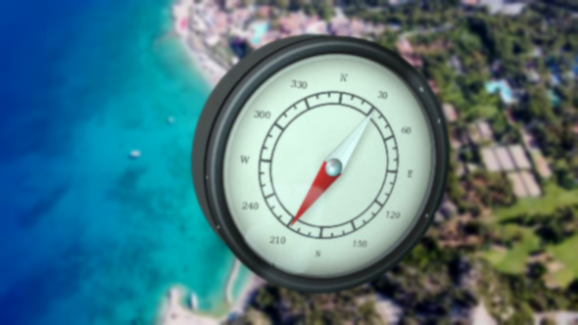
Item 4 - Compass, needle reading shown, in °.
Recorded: 210 °
